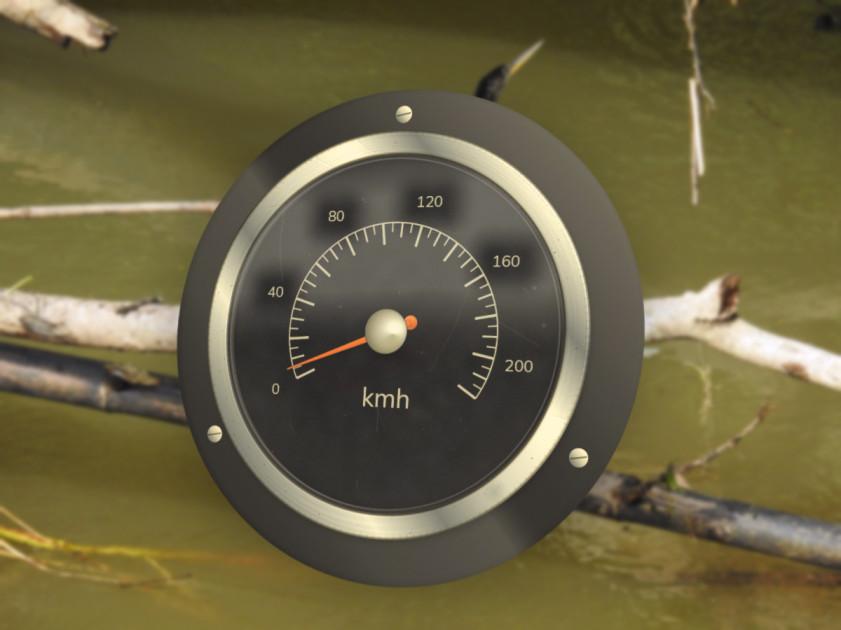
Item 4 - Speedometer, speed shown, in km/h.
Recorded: 5 km/h
